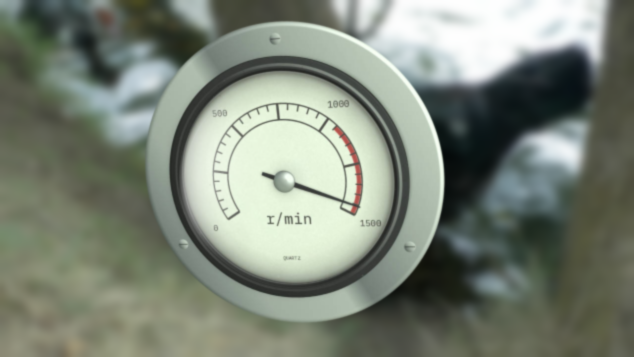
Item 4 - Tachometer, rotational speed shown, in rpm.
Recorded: 1450 rpm
